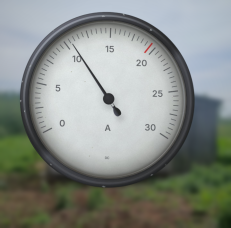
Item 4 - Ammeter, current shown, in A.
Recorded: 10.5 A
